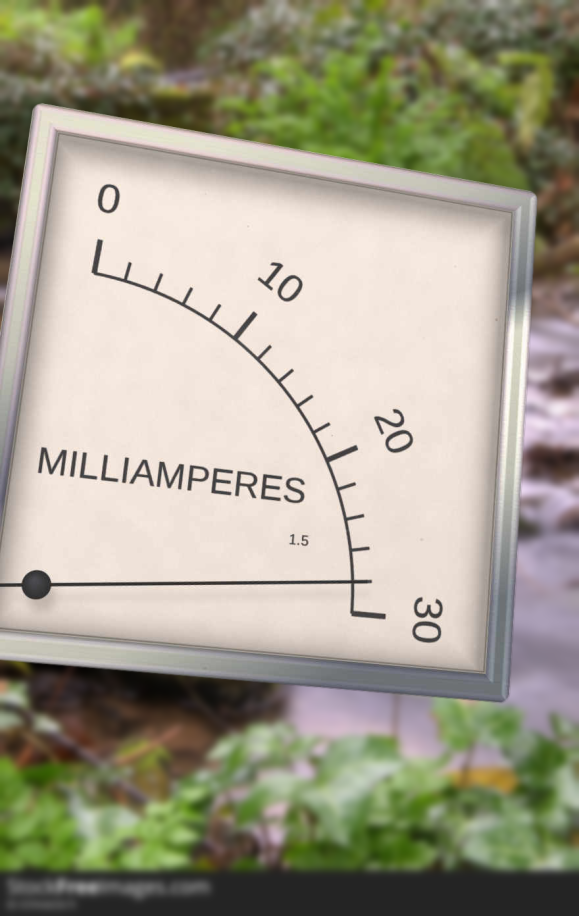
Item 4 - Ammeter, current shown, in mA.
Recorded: 28 mA
